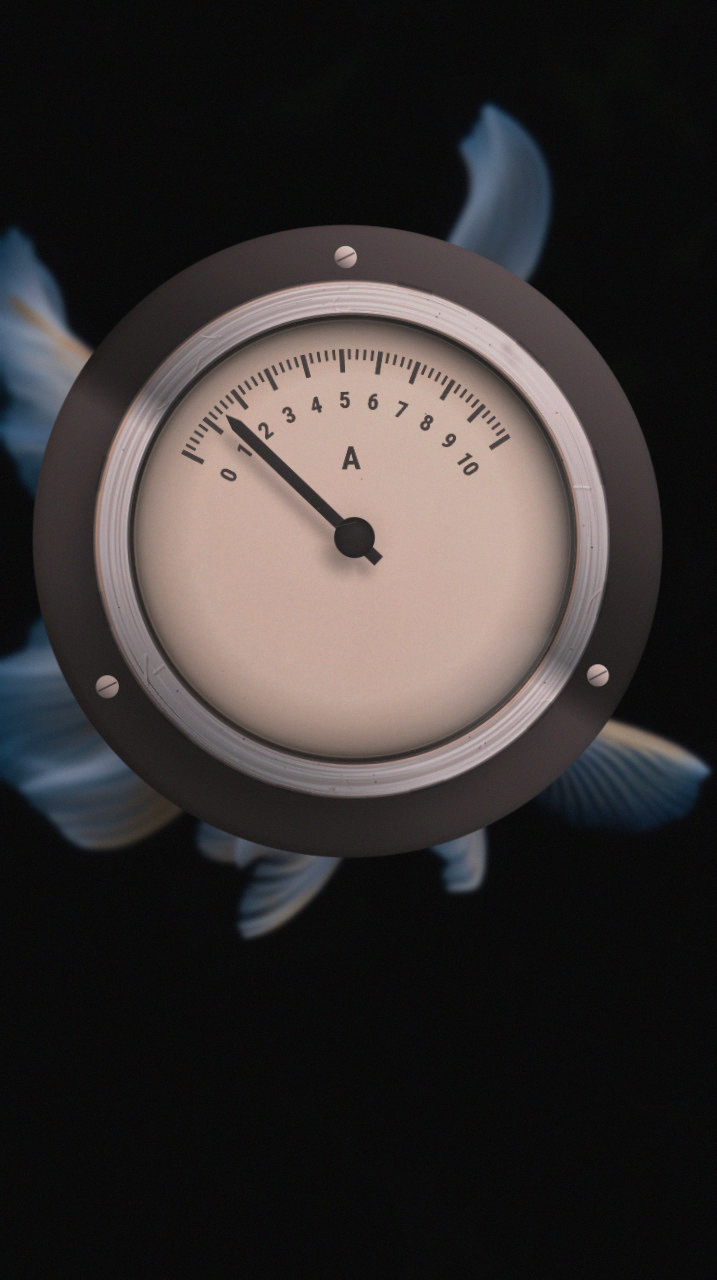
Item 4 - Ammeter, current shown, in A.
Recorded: 1.4 A
